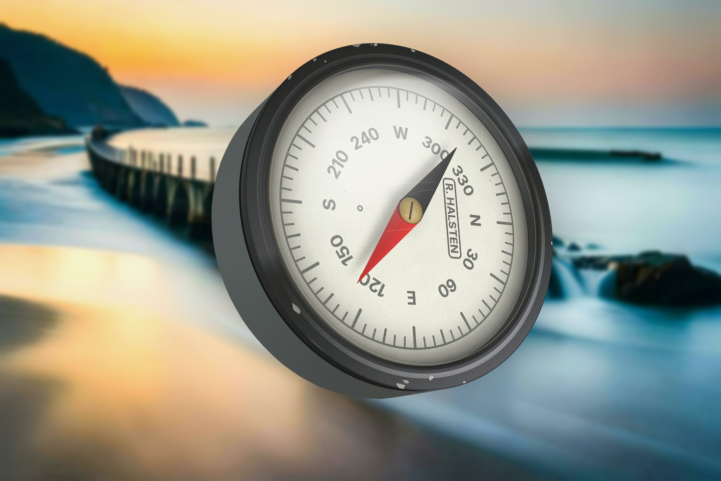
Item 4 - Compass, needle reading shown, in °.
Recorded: 130 °
